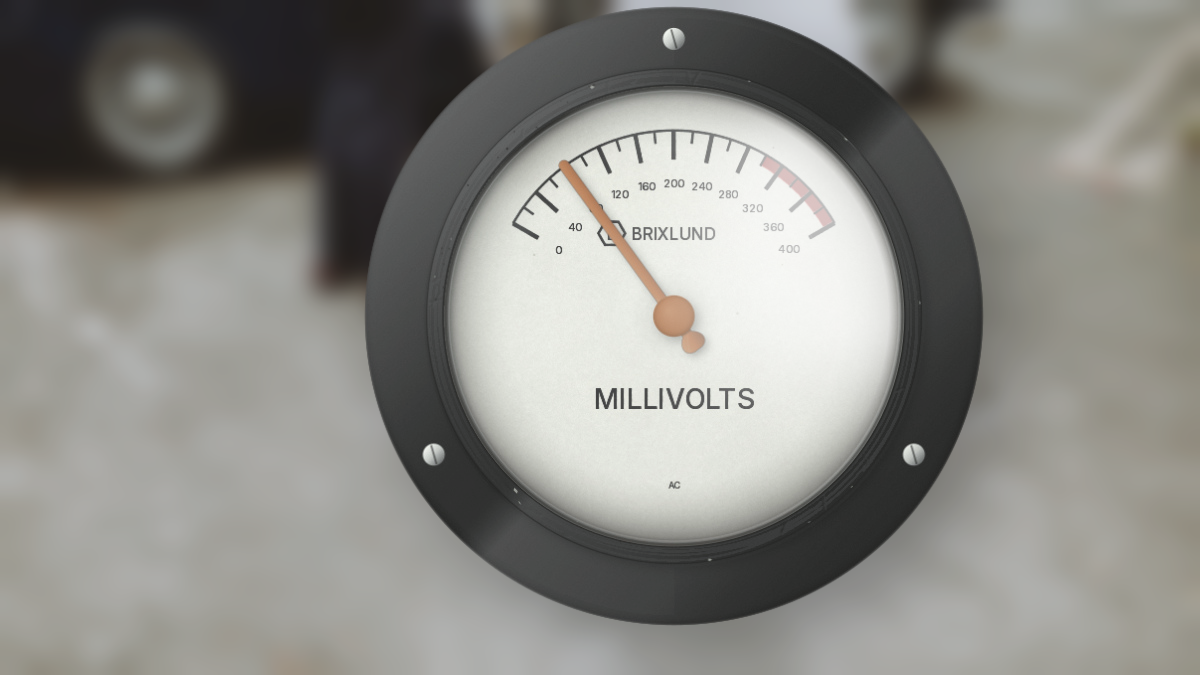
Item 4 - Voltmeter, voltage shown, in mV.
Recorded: 80 mV
